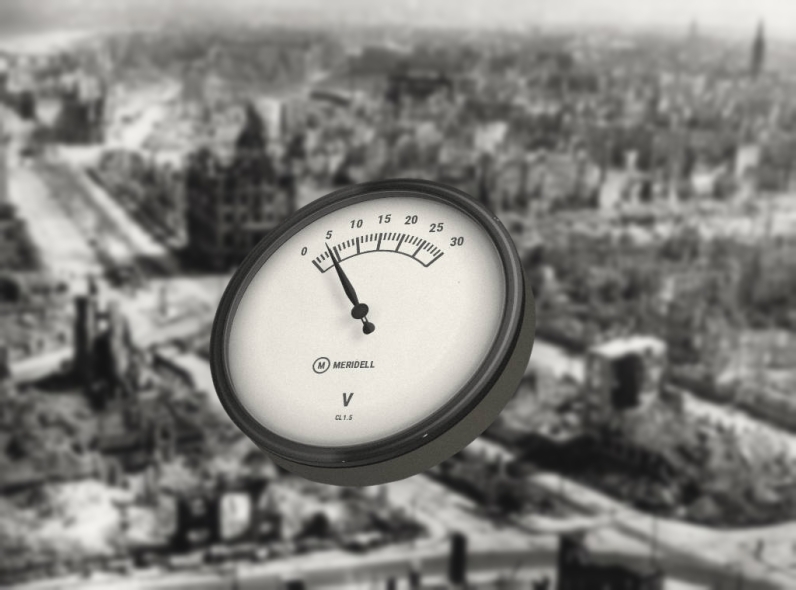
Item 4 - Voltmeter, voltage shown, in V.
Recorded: 4 V
